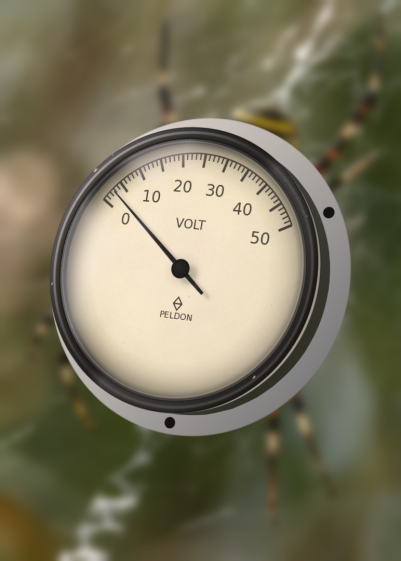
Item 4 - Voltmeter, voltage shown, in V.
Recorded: 3 V
